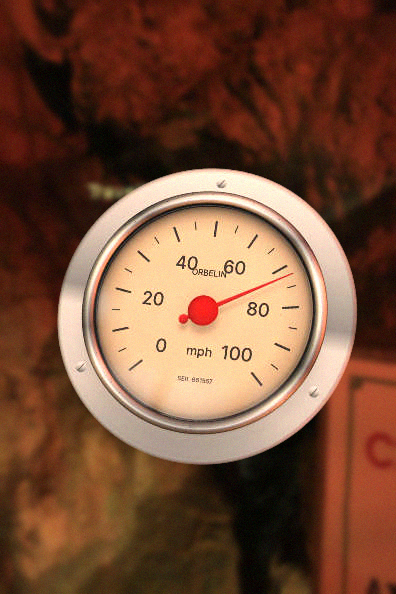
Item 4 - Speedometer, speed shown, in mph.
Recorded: 72.5 mph
